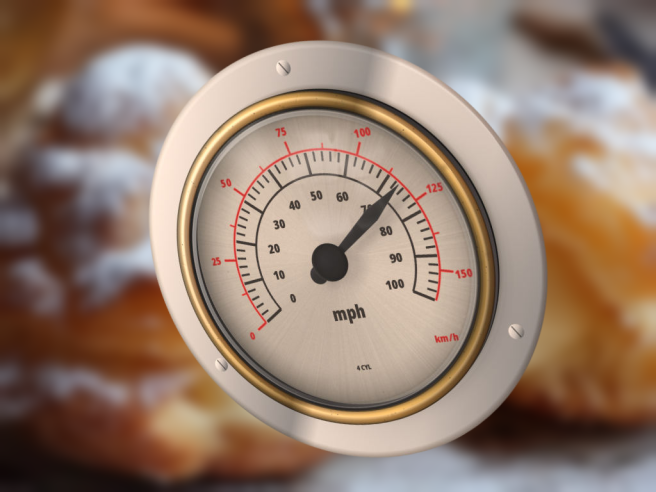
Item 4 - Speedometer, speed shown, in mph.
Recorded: 73 mph
